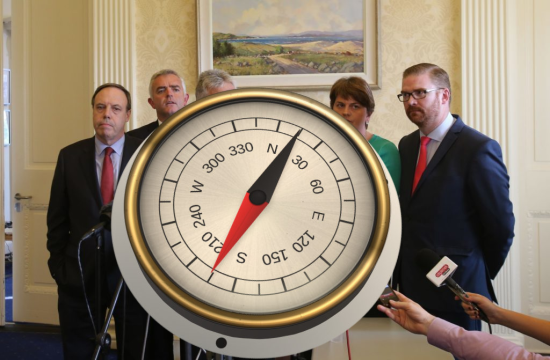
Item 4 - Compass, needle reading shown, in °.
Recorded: 195 °
